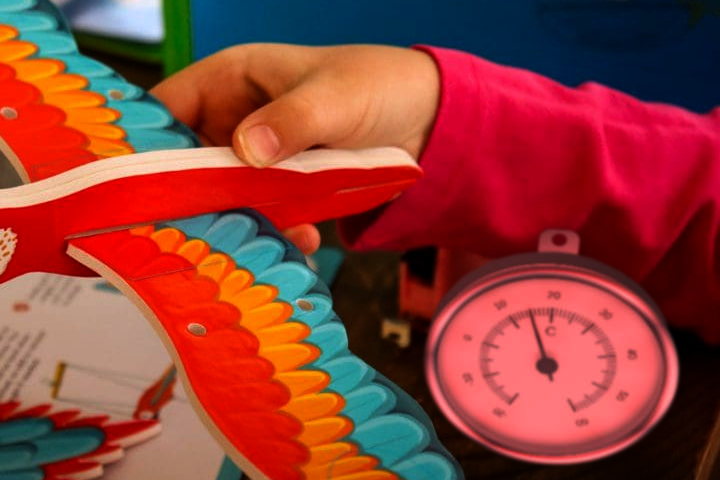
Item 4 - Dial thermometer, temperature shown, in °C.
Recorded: 15 °C
